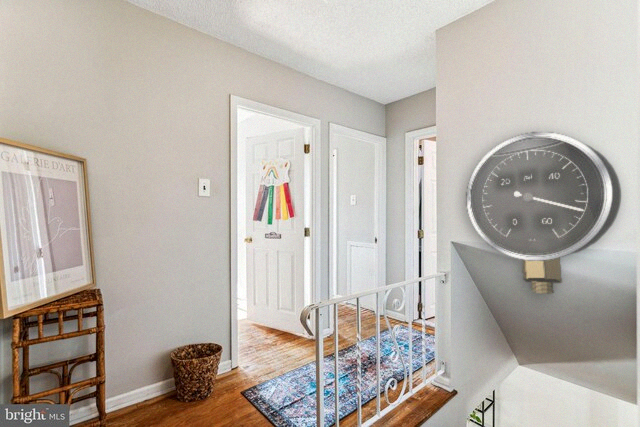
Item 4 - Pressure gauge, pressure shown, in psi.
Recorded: 52 psi
